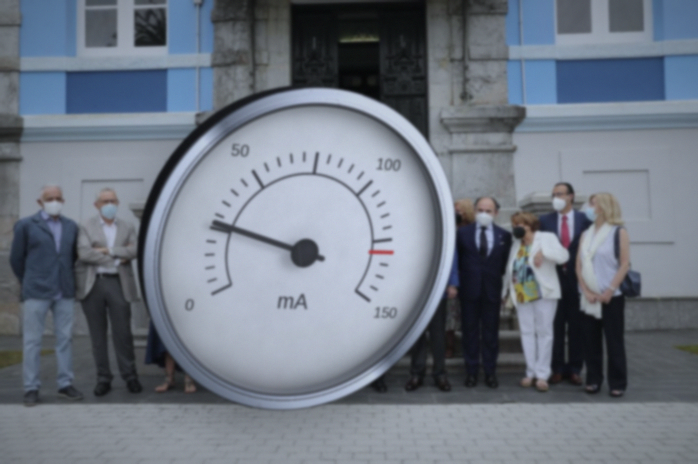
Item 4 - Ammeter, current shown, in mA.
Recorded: 27.5 mA
